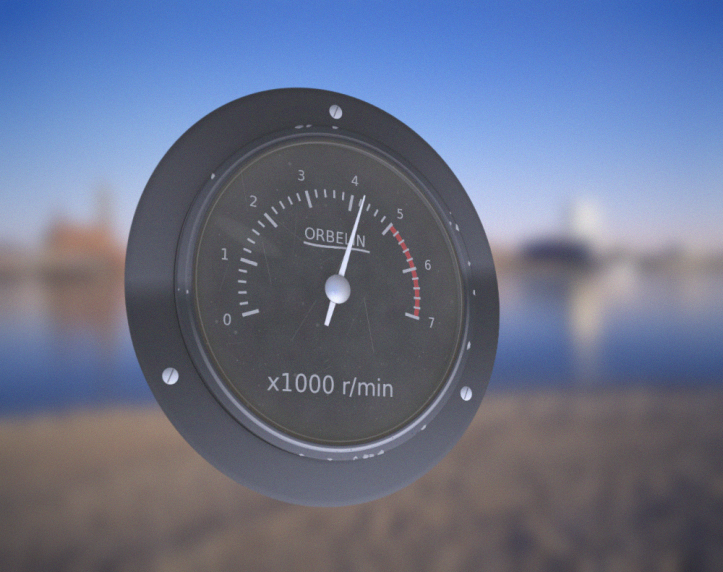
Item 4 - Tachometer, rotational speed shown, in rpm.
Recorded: 4200 rpm
